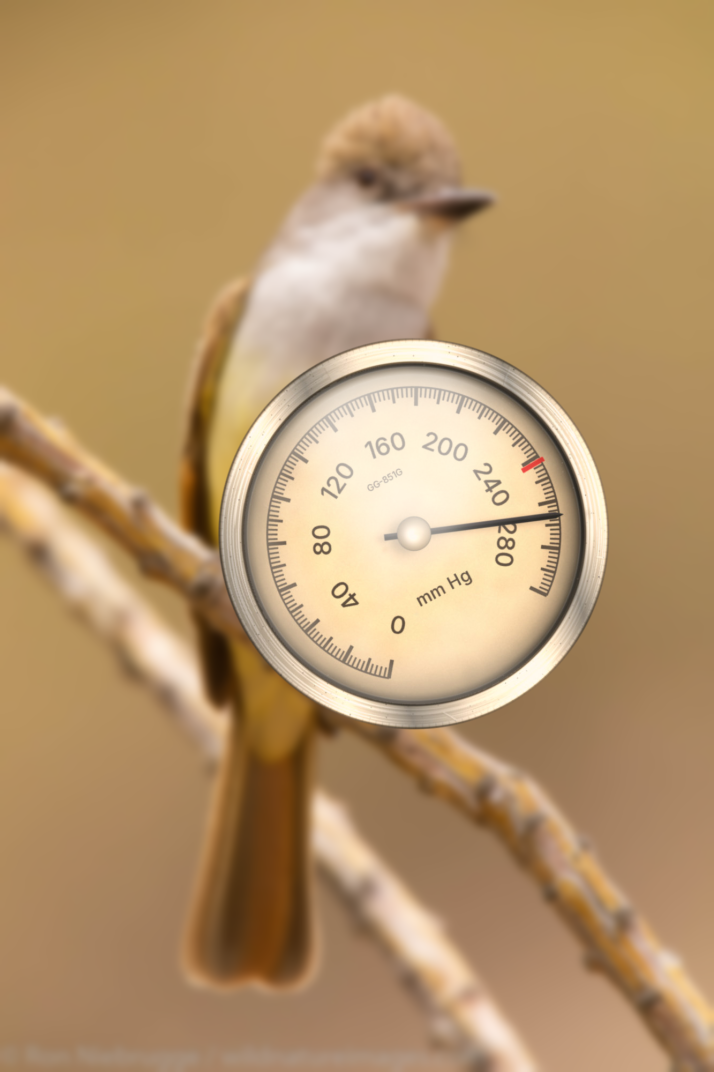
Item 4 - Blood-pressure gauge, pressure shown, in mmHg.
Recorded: 266 mmHg
